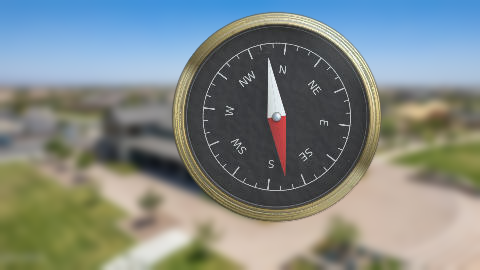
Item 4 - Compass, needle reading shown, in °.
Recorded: 165 °
